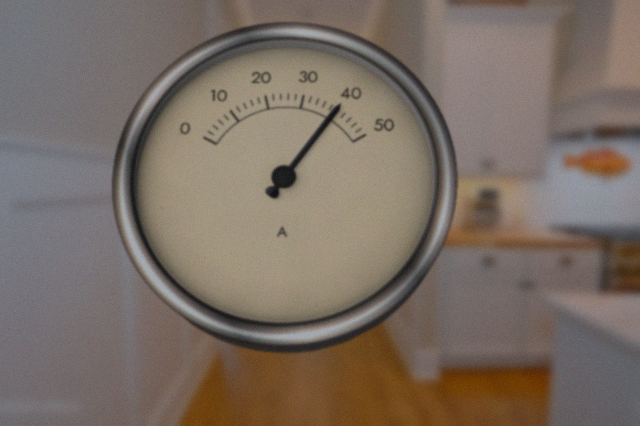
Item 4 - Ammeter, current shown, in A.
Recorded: 40 A
